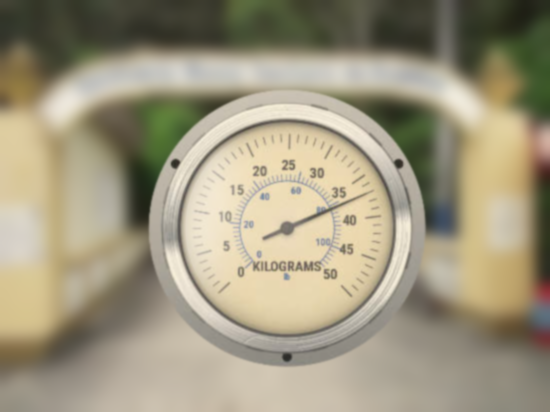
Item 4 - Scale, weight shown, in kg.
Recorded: 37 kg
